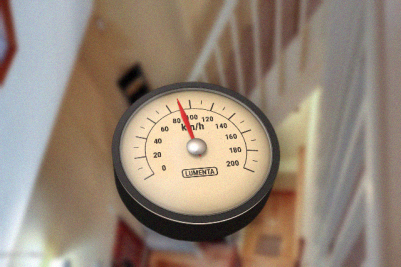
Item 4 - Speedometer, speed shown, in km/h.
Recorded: 90 km/h
